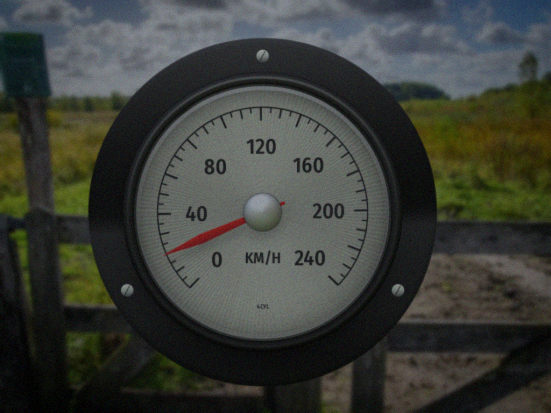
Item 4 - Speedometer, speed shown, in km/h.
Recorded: 20 km/h
